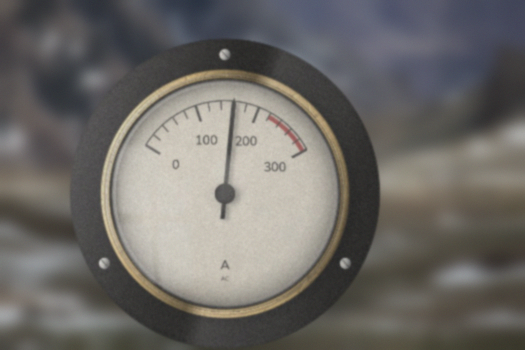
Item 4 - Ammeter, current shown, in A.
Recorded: 160 A
